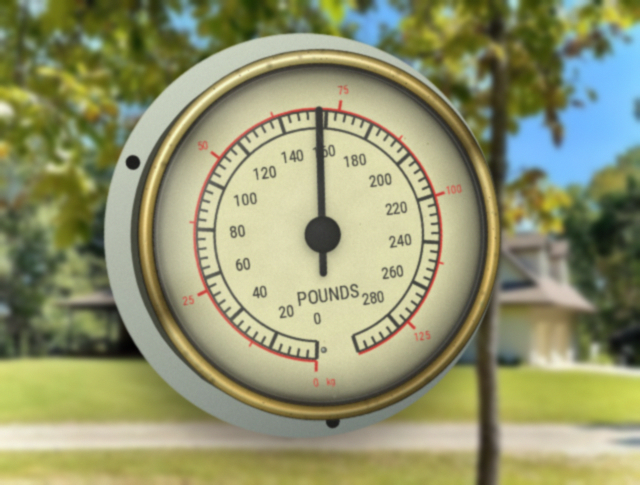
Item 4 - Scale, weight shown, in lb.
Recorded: 156 lb
